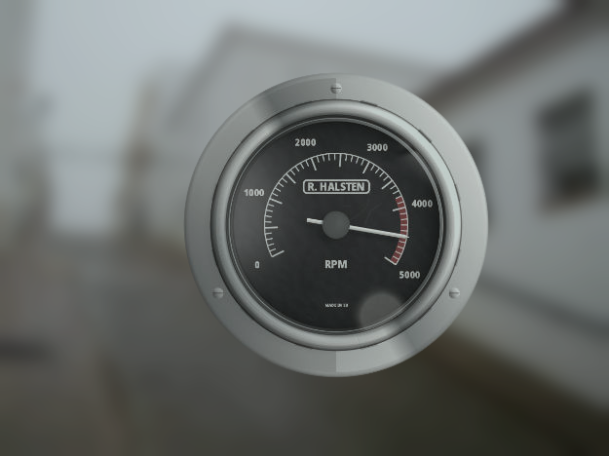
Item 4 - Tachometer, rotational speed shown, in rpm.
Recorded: 4500 rpm
